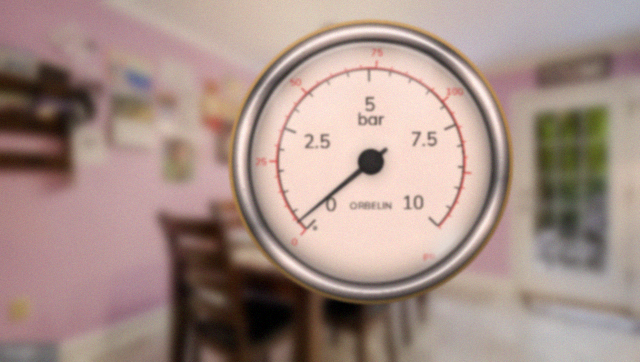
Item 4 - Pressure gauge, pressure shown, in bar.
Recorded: 0.25 bar
